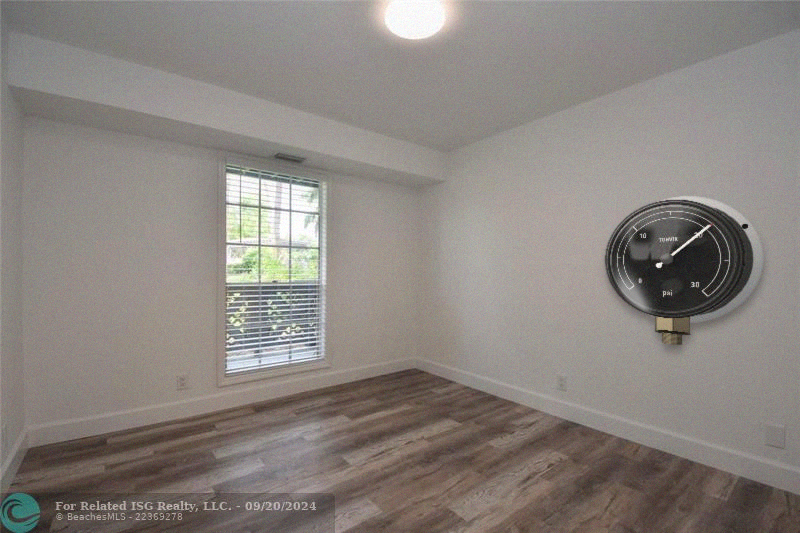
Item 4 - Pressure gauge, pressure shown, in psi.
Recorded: 20 psi
